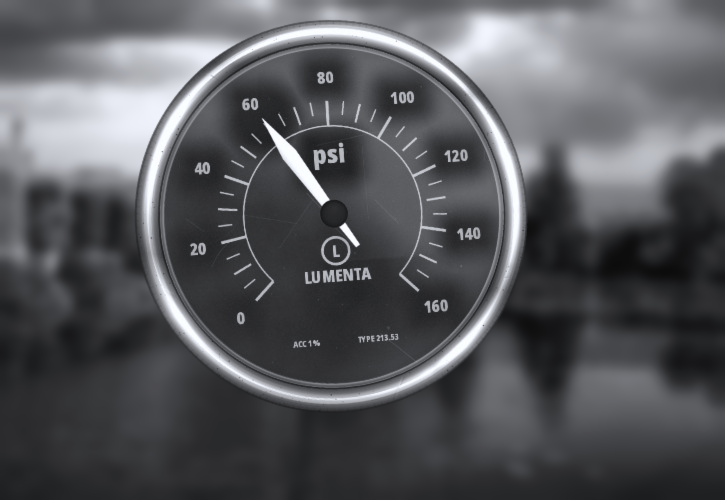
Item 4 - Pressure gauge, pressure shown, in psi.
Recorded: 60 psi
